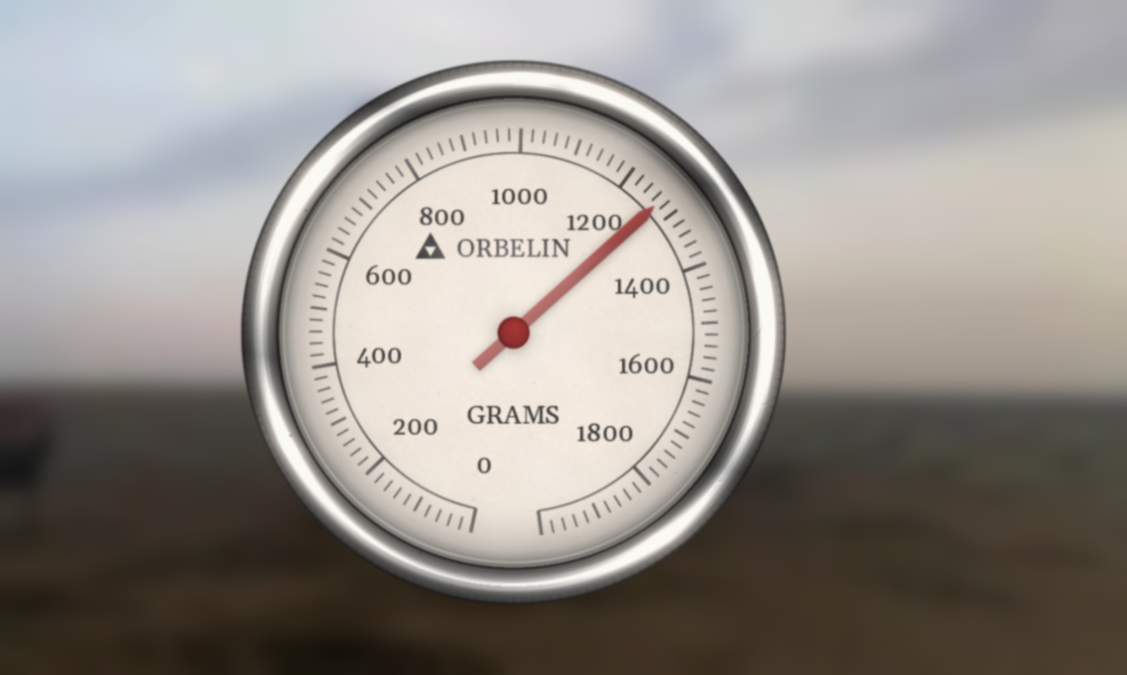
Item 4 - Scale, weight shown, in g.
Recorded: 1270 g
